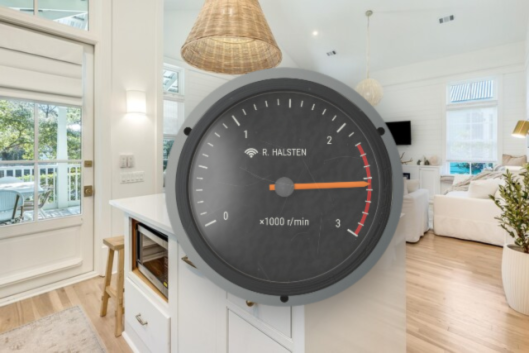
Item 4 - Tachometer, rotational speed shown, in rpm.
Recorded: 2550 rpm
